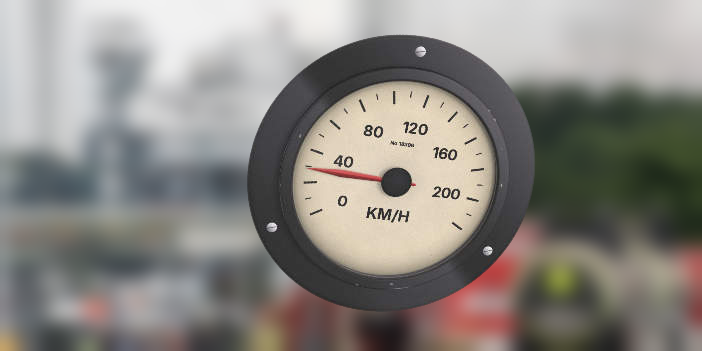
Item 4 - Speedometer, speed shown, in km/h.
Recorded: 30 km/h
